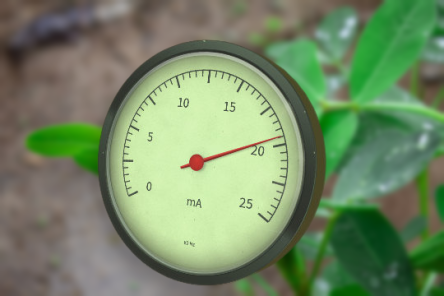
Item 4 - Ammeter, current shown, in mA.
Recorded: 19.5 mA
